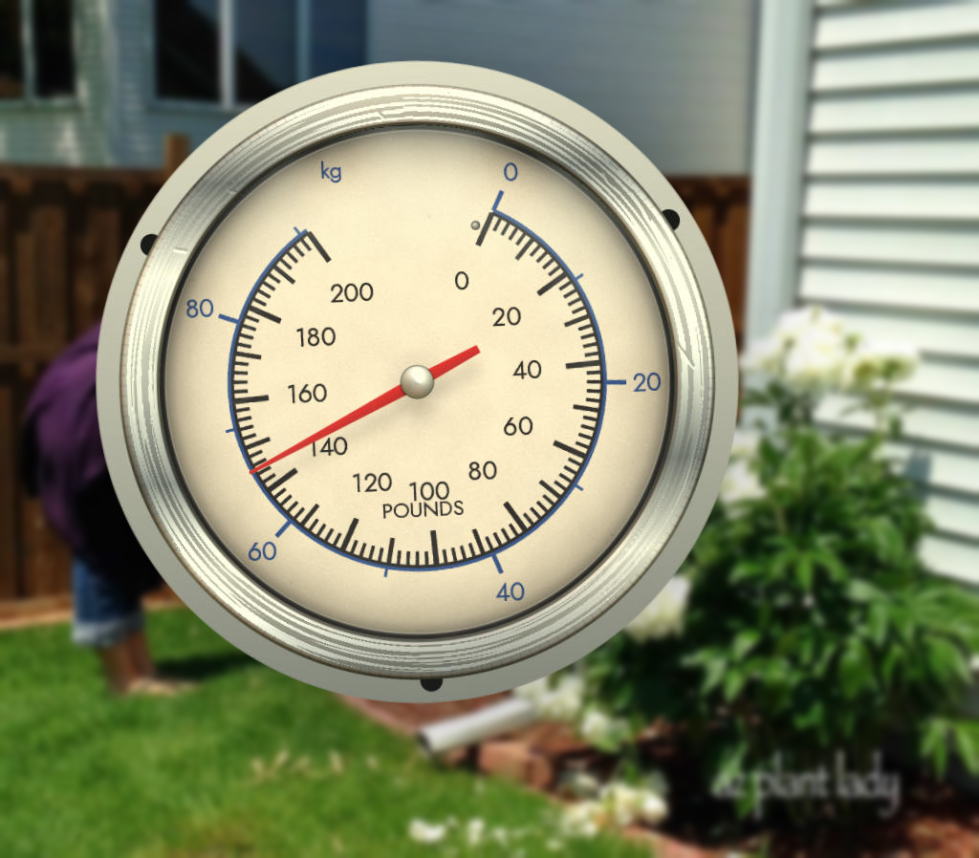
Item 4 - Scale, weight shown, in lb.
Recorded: 145 lb
